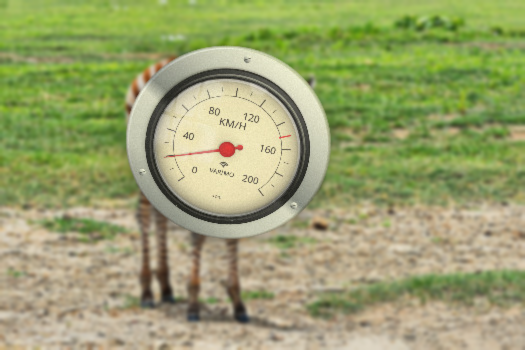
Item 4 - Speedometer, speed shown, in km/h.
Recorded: 20 km/h
